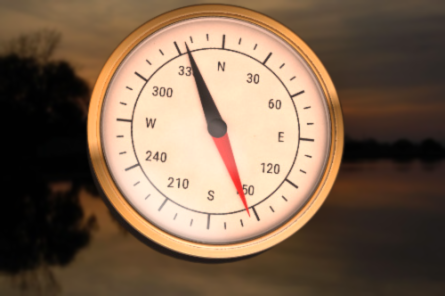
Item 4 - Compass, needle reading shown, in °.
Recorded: 155 °
